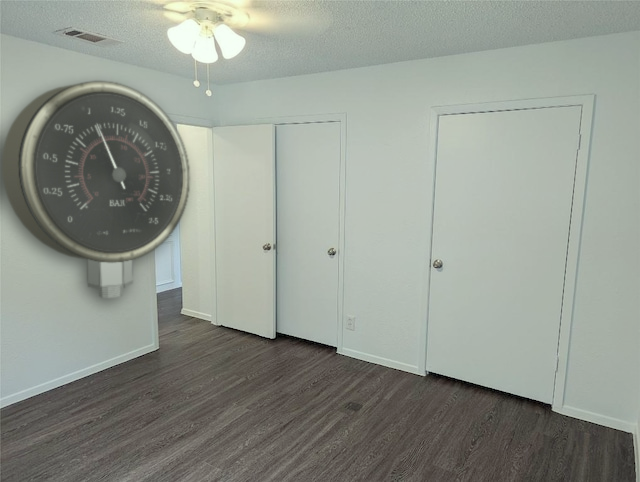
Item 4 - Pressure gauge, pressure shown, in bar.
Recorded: 1 bar
